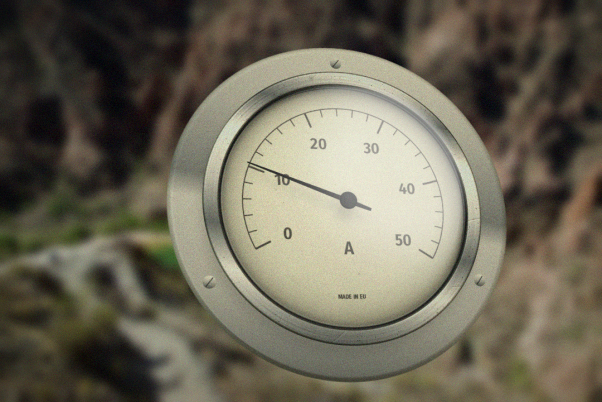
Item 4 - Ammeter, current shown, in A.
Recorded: 10 A
